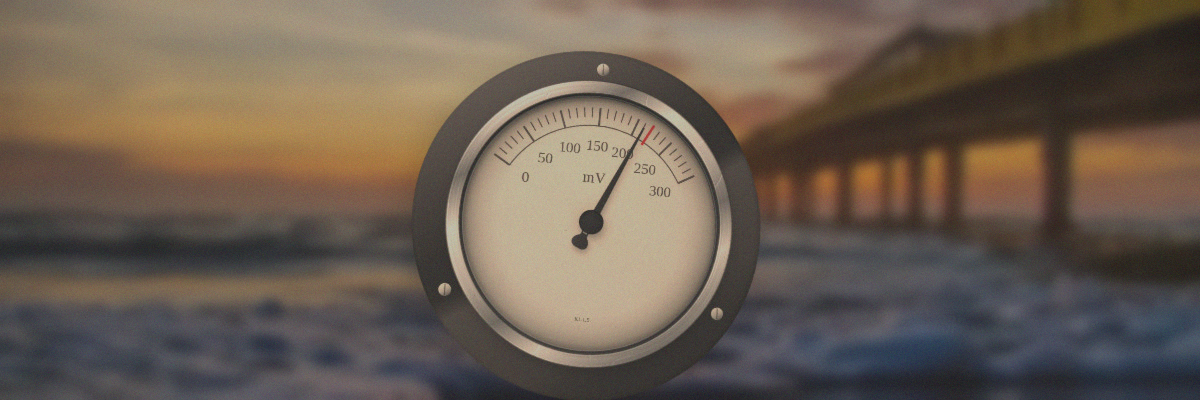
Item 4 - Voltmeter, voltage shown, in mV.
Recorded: 210 mV
